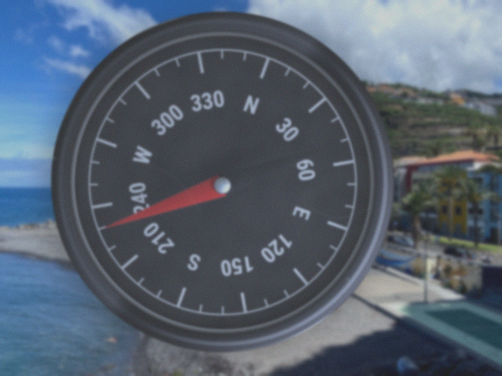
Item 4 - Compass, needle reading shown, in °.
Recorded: 230 °
